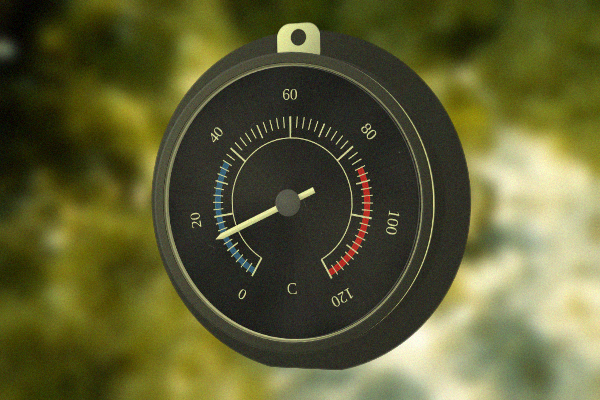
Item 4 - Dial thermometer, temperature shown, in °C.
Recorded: 14 °C
